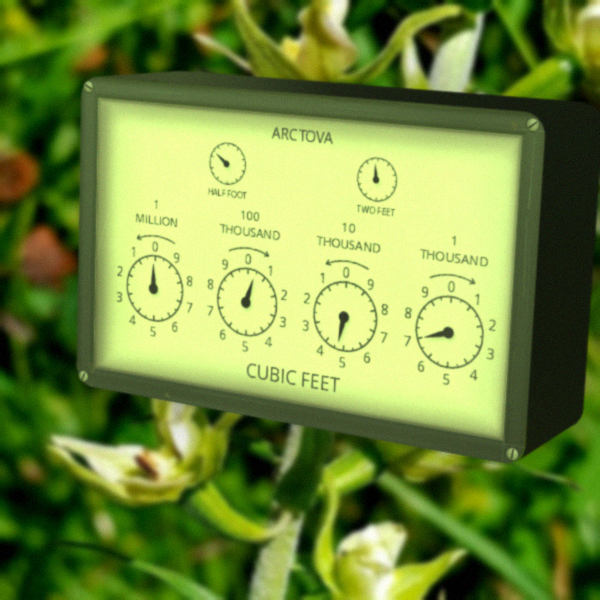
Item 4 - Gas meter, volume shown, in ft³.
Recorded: 4700 ft³
